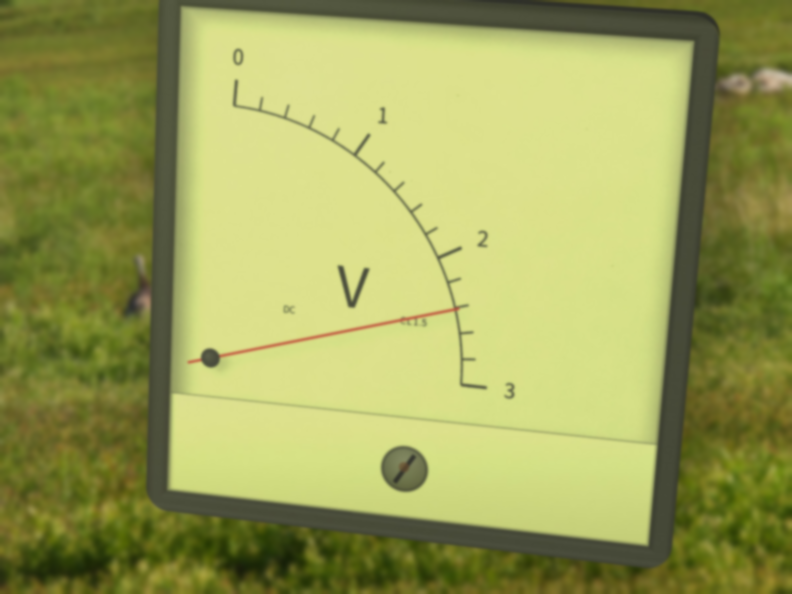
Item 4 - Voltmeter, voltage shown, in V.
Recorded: 2.4 V
